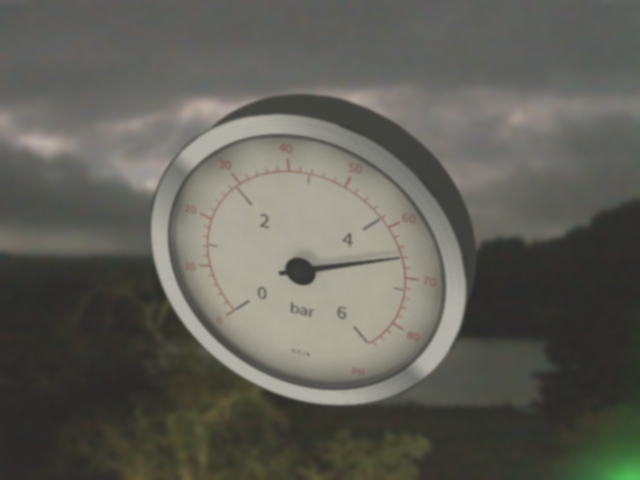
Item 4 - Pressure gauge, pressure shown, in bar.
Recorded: 4.5 bar
